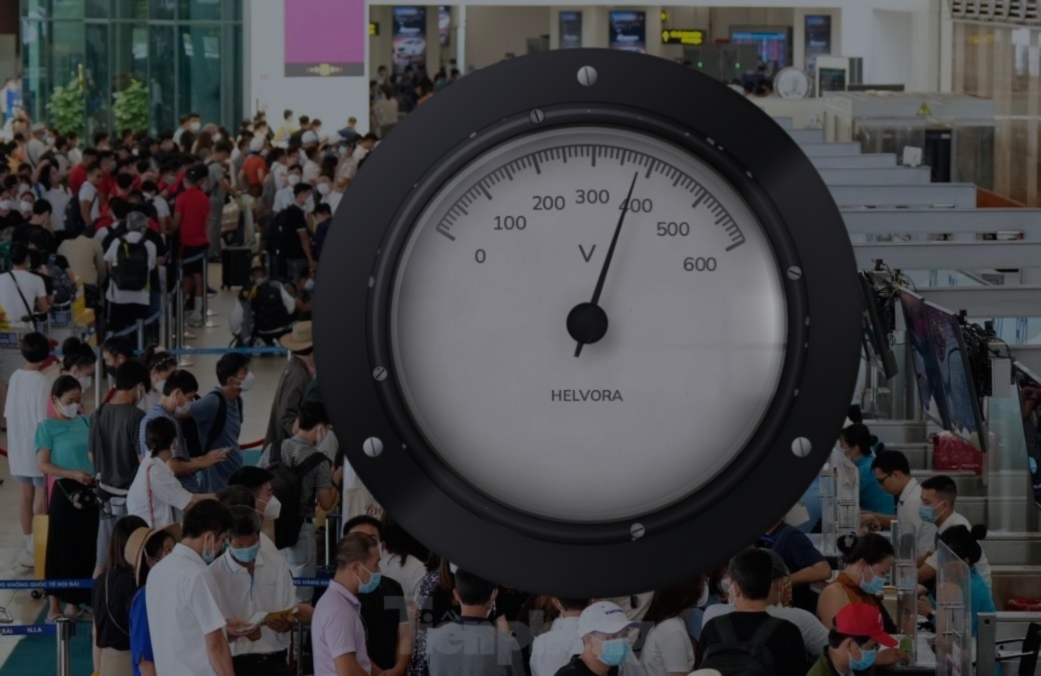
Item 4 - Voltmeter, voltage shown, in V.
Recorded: 380 V
